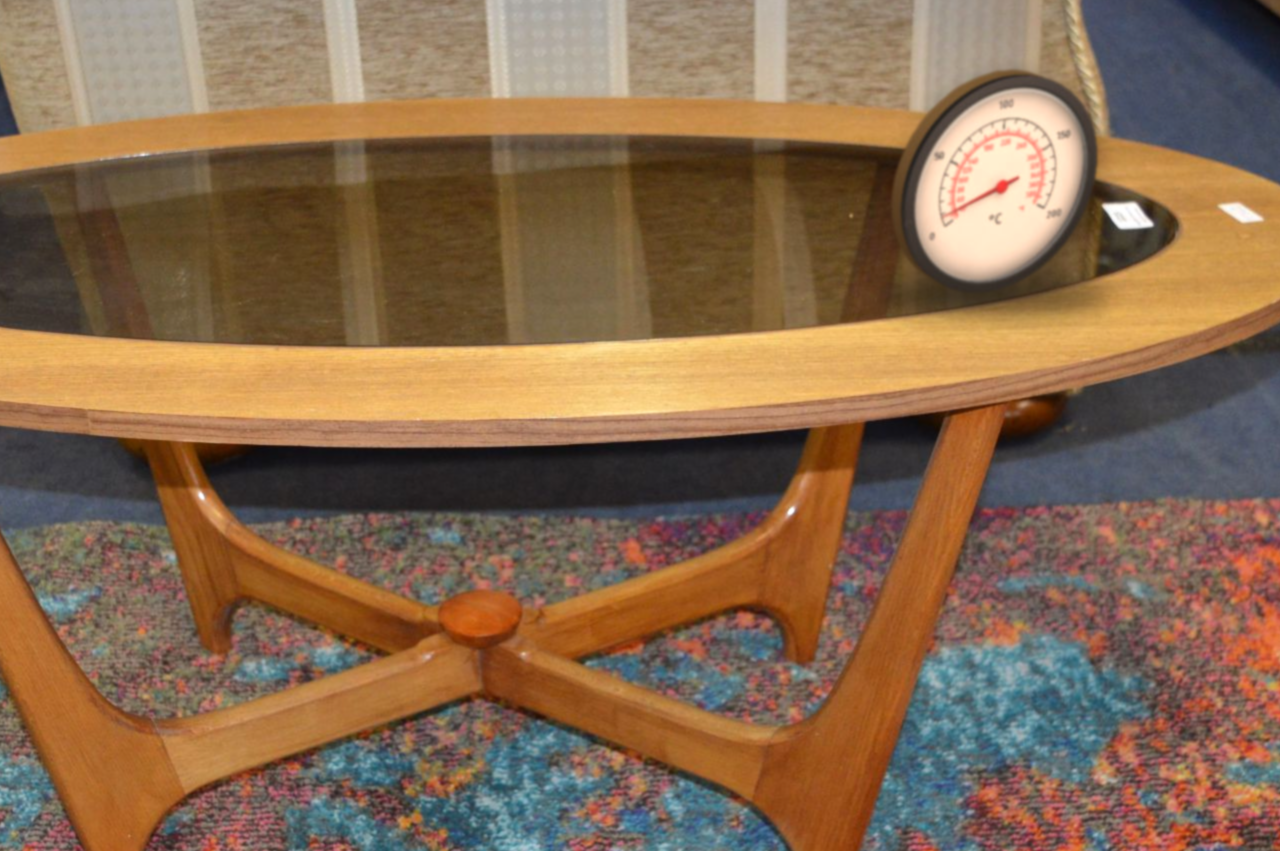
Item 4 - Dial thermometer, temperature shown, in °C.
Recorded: 10 °C
